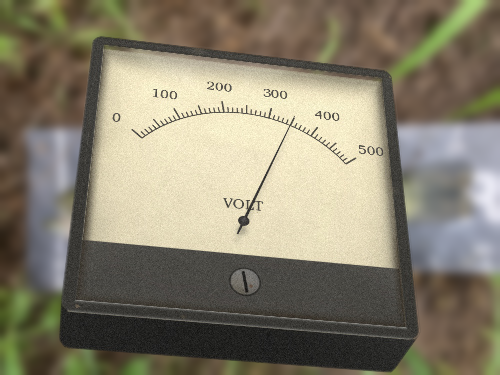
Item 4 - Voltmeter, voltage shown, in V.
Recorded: 350 V
